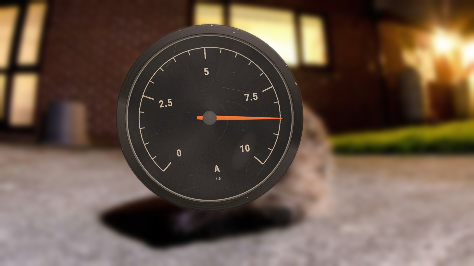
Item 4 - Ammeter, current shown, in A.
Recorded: 8.5 A
